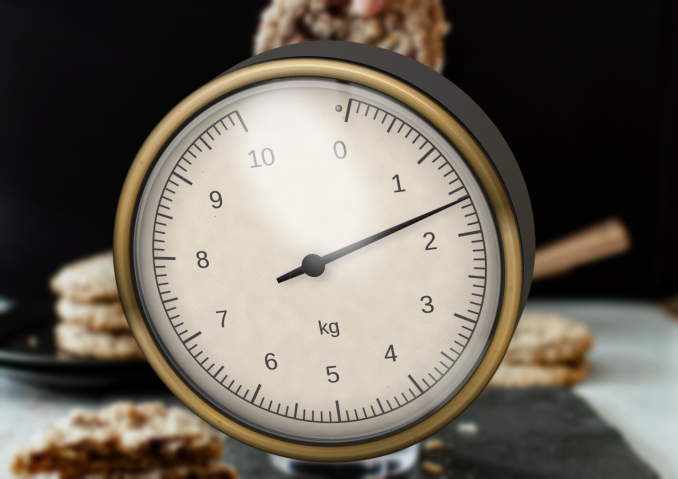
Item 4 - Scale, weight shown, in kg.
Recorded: 1.6 kg
